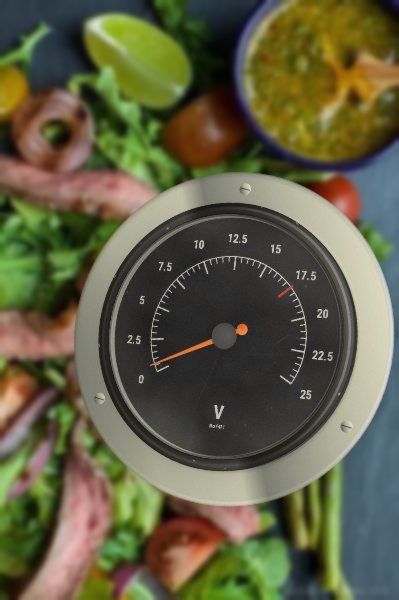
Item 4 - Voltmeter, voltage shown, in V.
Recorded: 0.5 V
